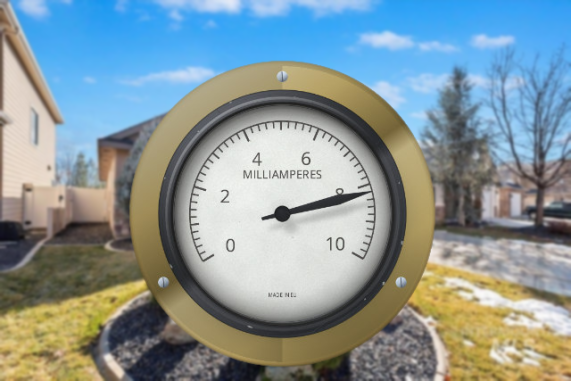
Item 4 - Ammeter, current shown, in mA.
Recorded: 8.2 mA
